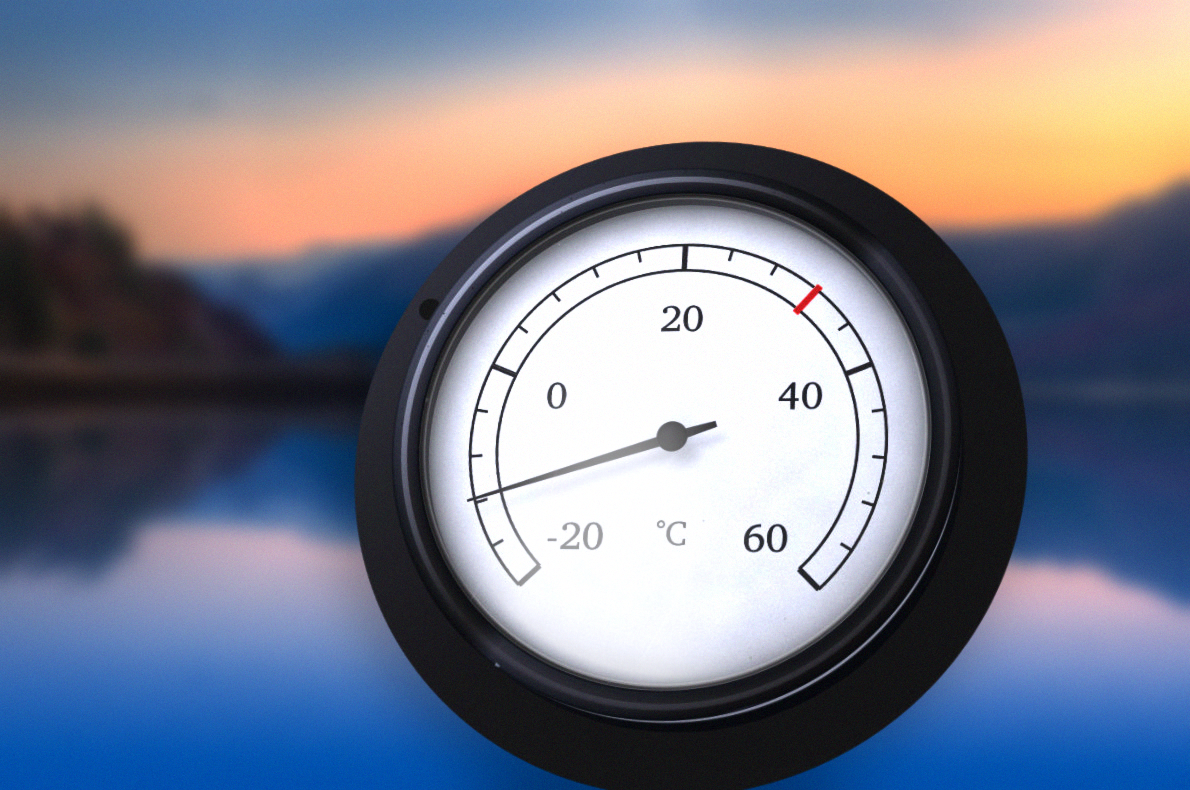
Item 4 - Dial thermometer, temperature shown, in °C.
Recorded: -12 °C
